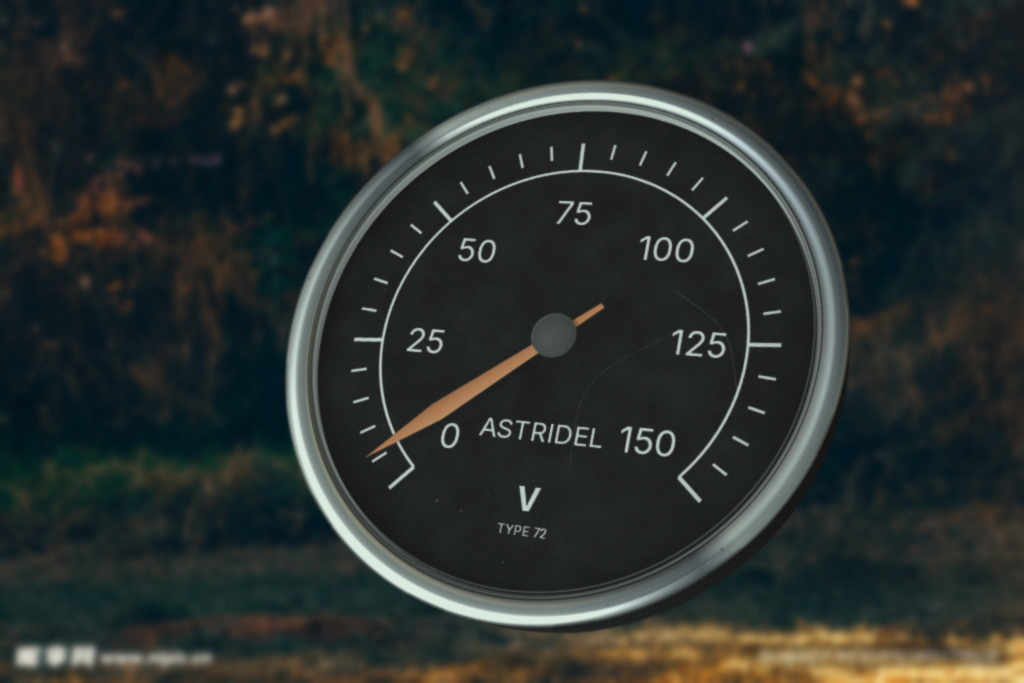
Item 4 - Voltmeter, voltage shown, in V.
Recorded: 5 V
